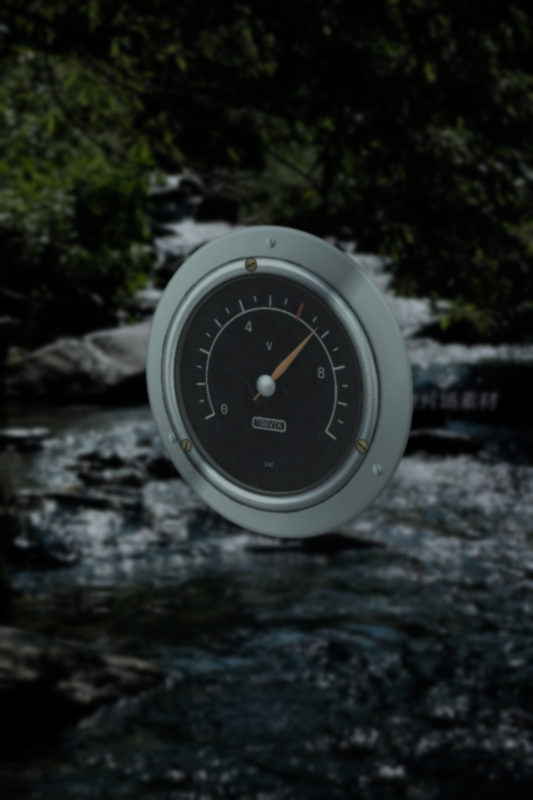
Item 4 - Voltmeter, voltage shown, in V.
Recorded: 6.75 V
